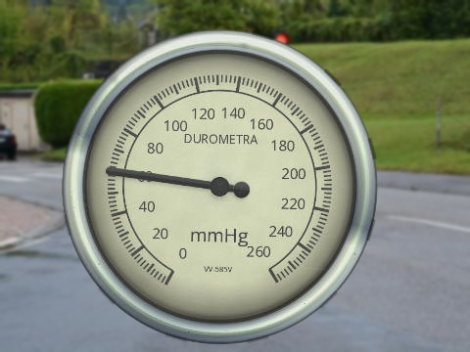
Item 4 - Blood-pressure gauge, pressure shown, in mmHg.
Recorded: 60 mmHg
